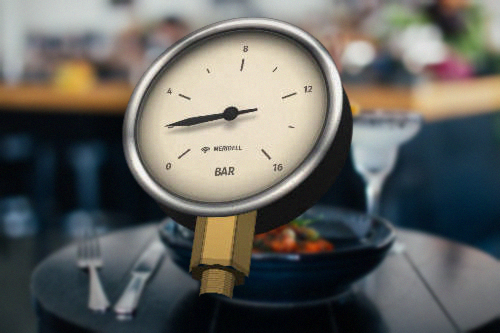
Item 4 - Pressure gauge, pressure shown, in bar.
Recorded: 2 bar
